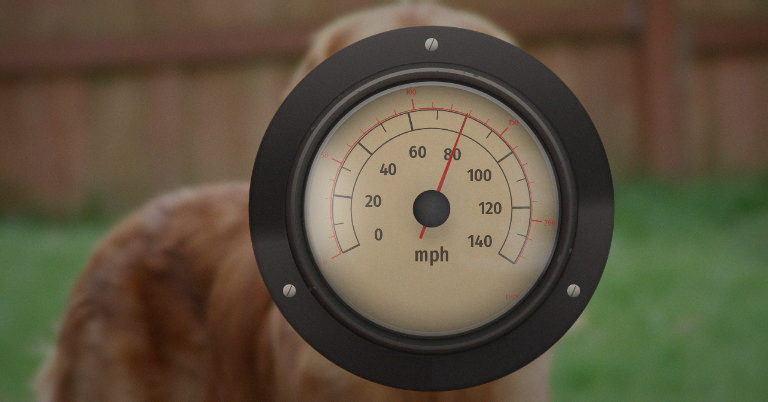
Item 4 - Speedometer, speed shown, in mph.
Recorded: 80 mph
